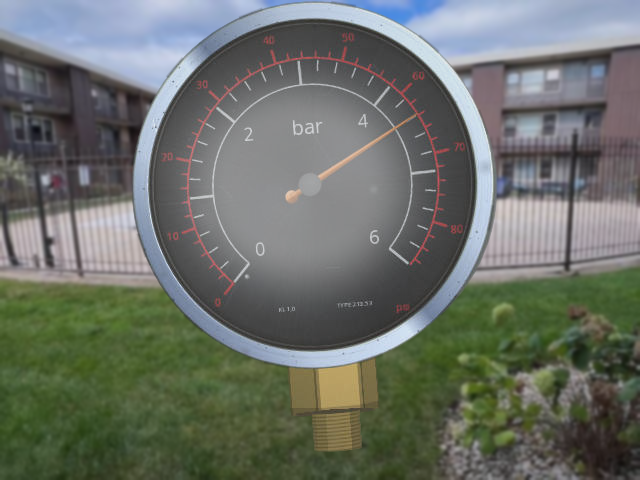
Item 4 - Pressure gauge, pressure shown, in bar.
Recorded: 4.4 bar
